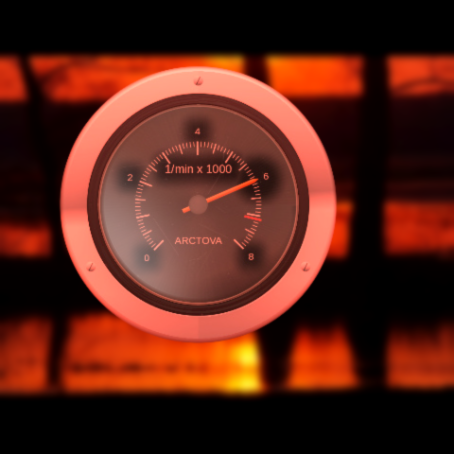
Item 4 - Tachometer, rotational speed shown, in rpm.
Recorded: 6000 rpm
